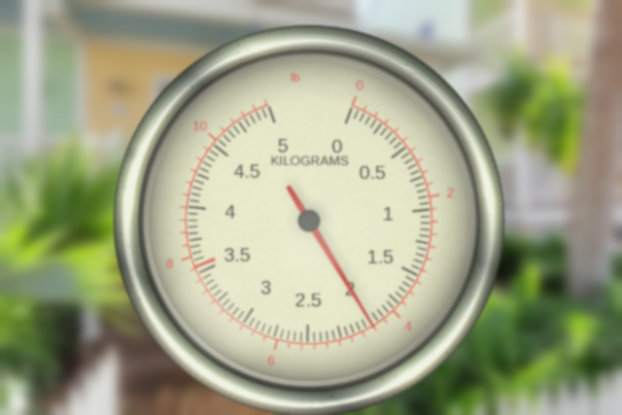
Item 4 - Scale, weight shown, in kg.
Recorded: 2 kg
